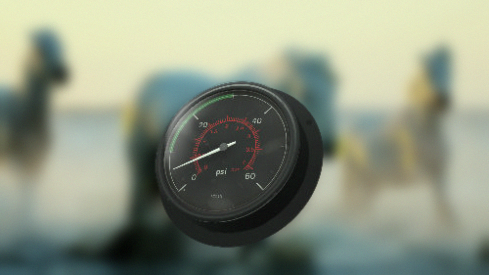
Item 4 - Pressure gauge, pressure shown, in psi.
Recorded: 5 psi
